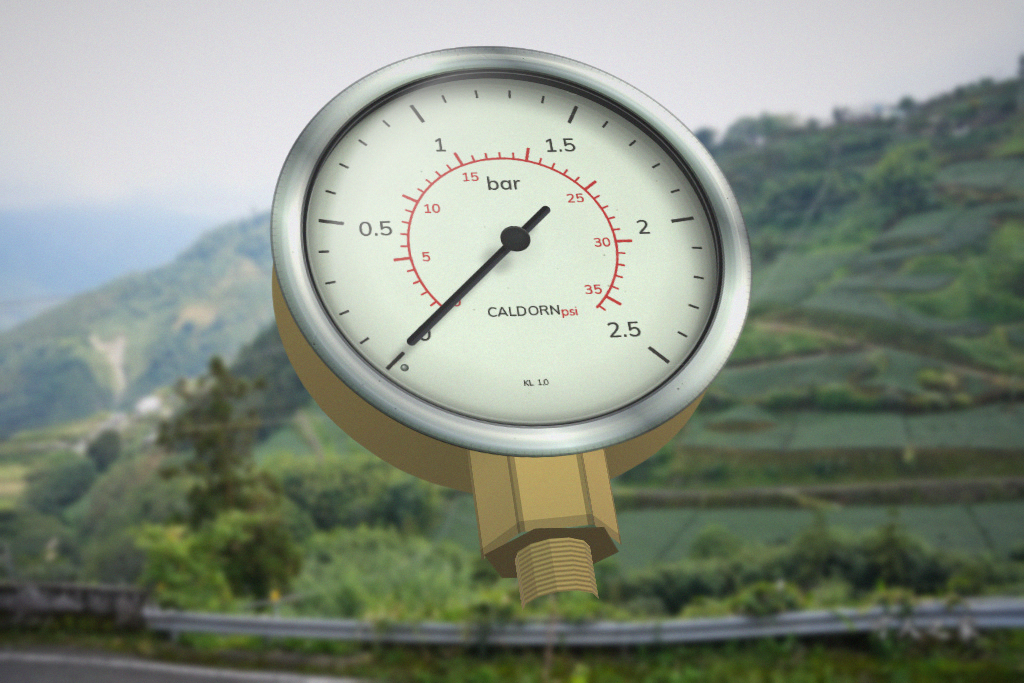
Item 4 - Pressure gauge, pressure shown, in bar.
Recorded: 0 bar
